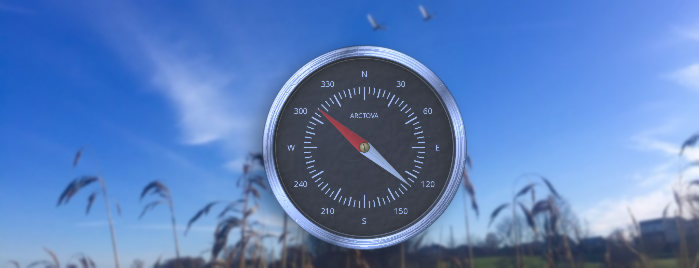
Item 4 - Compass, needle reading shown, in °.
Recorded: 310 °
